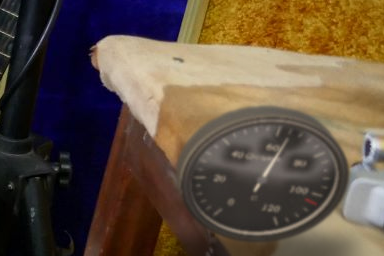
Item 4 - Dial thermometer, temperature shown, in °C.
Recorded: 64 °C
